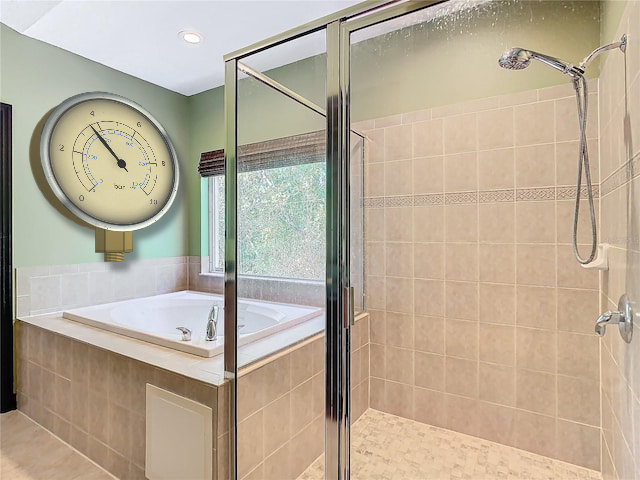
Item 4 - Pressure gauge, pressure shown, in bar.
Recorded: 3.5 bar
